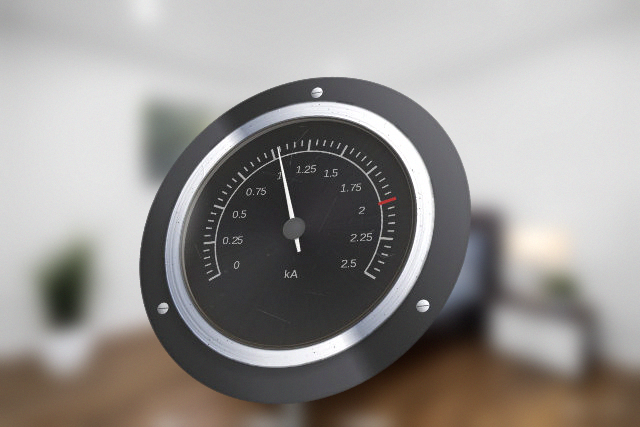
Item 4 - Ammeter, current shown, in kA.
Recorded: 1.05 kA
